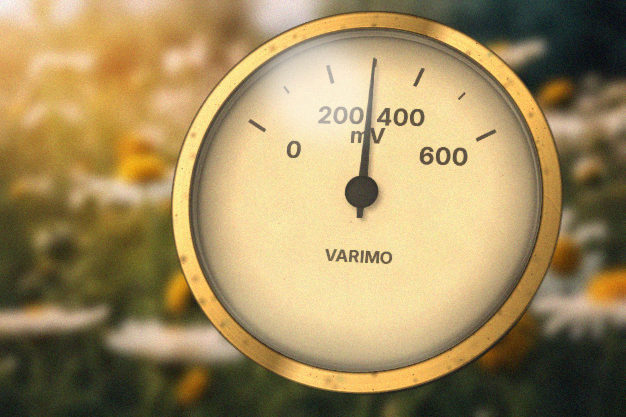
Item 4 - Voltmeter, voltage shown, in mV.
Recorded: 300 mV
